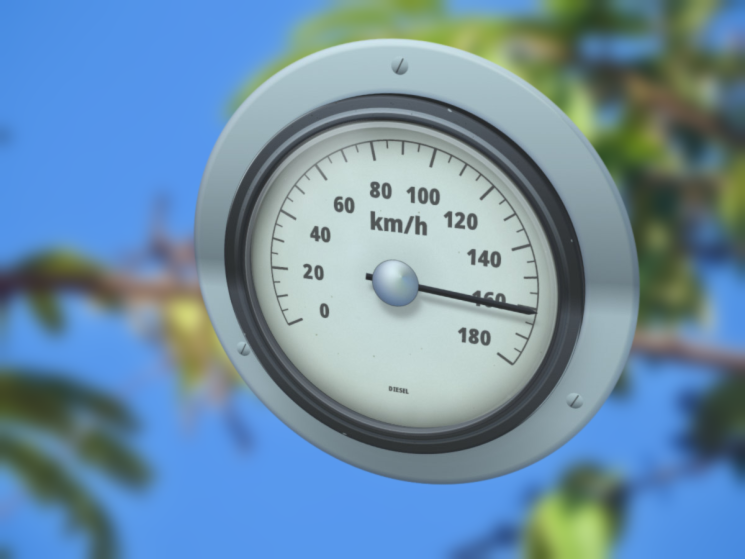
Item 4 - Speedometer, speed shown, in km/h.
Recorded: 160 km/h
